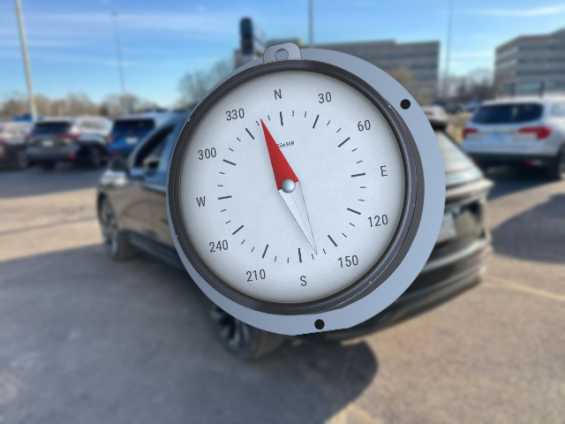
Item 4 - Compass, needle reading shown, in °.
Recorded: 345 °
